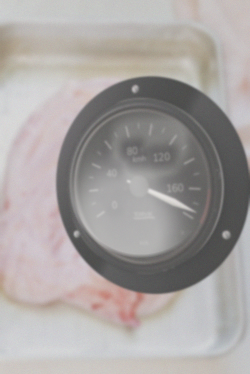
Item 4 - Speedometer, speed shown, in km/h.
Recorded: 175 km/h
